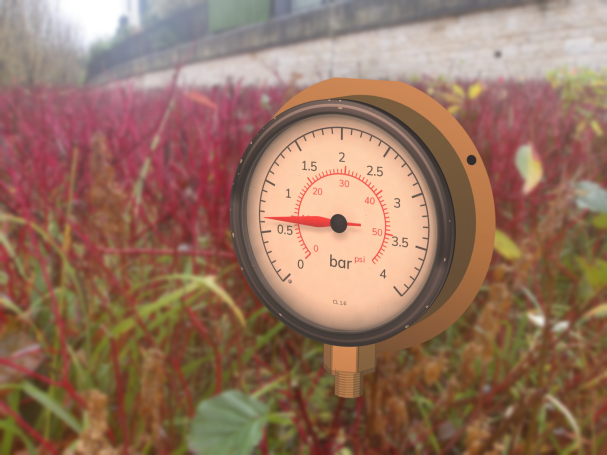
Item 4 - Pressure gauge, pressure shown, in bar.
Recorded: 0.65 bar
